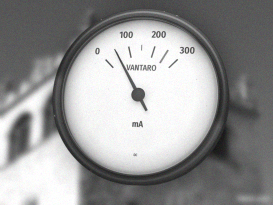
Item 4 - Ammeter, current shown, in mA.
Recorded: 50 mA
